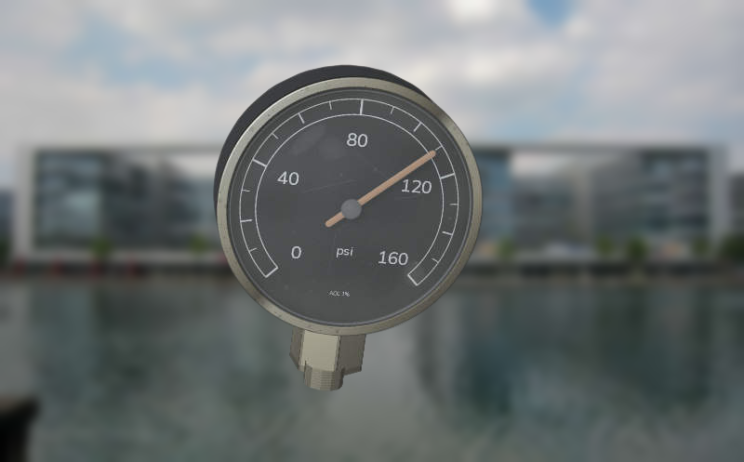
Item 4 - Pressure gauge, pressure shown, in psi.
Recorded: 110 psi
